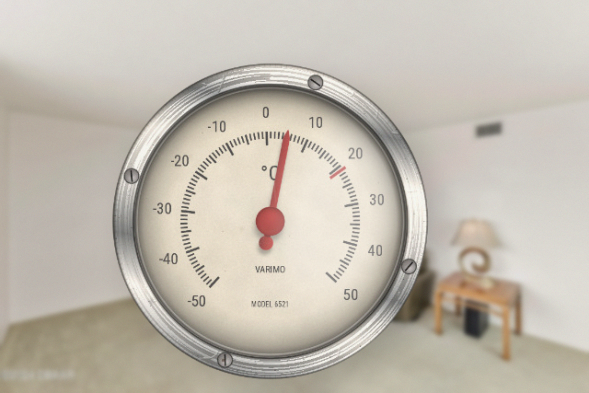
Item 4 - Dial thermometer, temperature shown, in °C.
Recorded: 5 °C
